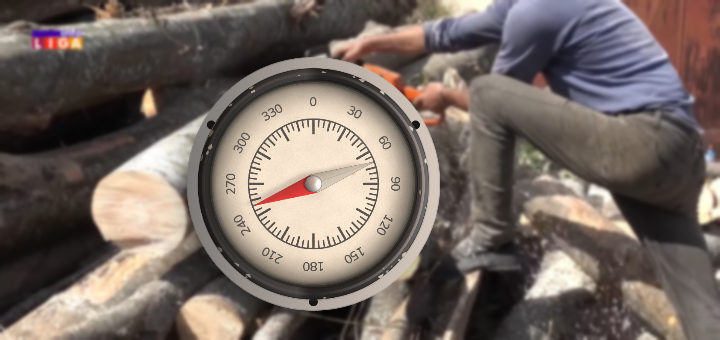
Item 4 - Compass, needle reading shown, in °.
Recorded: 250 °
